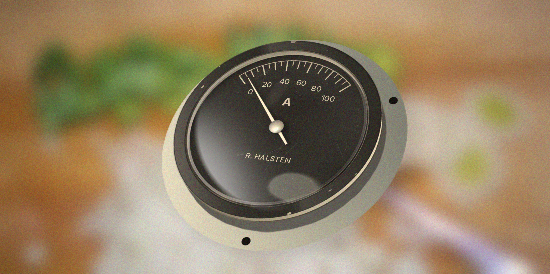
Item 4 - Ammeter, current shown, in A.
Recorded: 5 A
